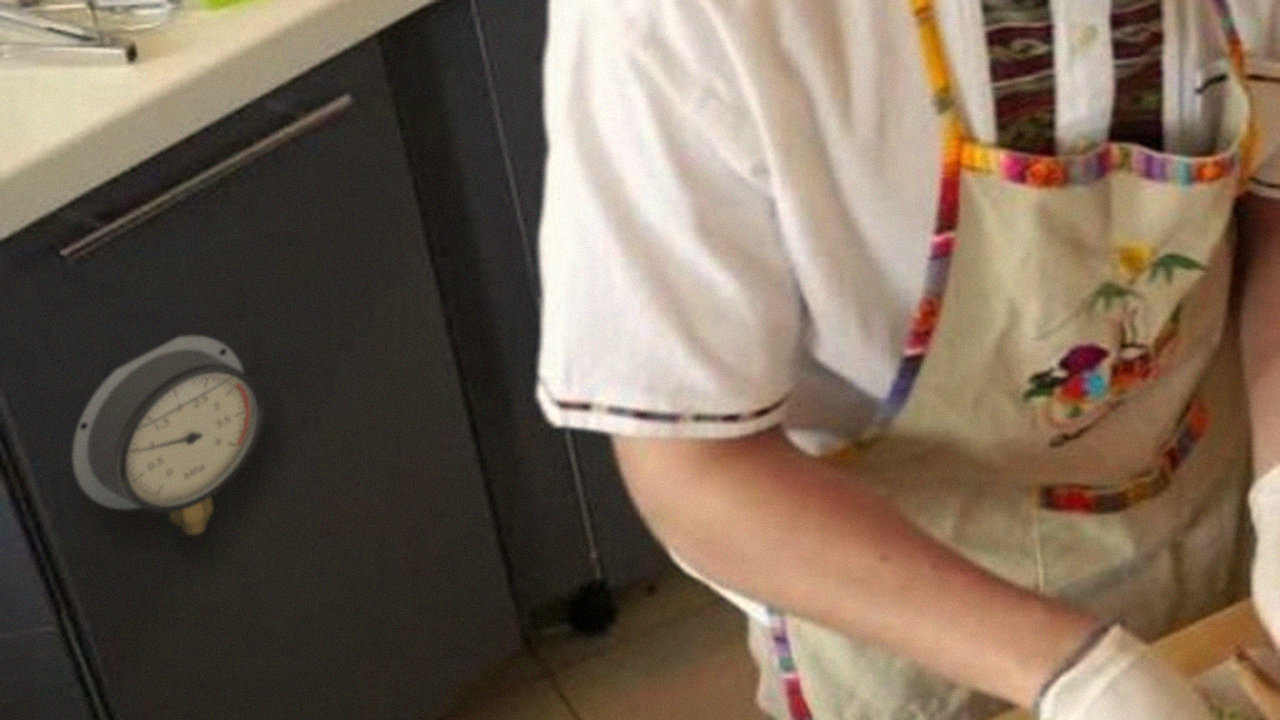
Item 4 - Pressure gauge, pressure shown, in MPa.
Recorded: 1 MPa
